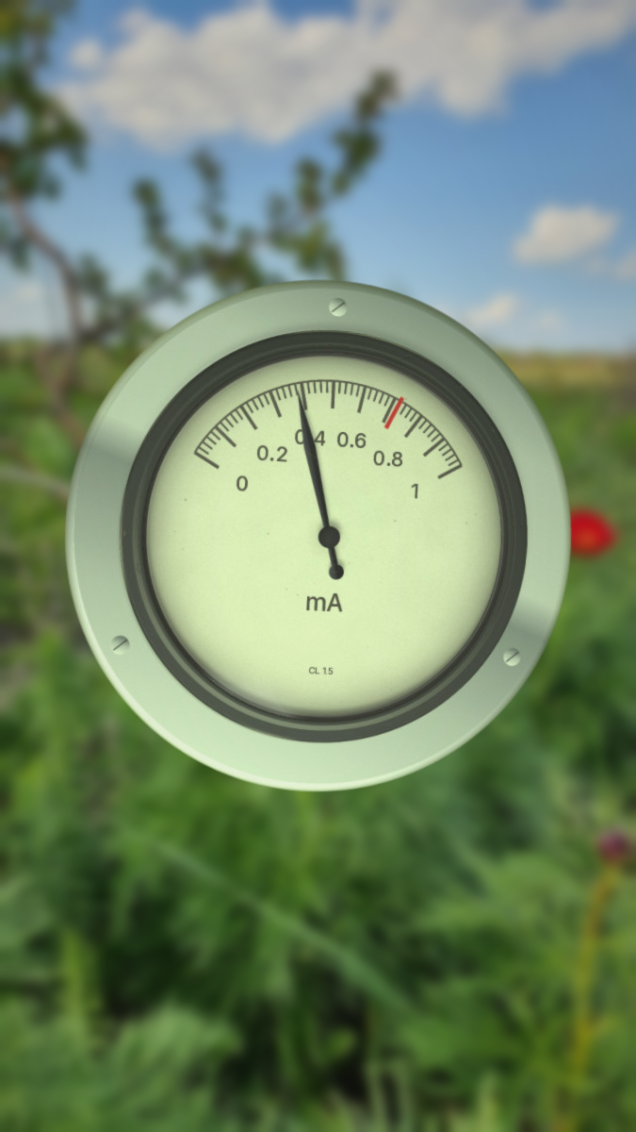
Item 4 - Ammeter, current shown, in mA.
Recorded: 0.38 mA
